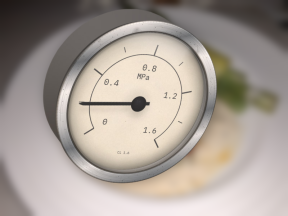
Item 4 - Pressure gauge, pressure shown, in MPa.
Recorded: 0.2 MPa
